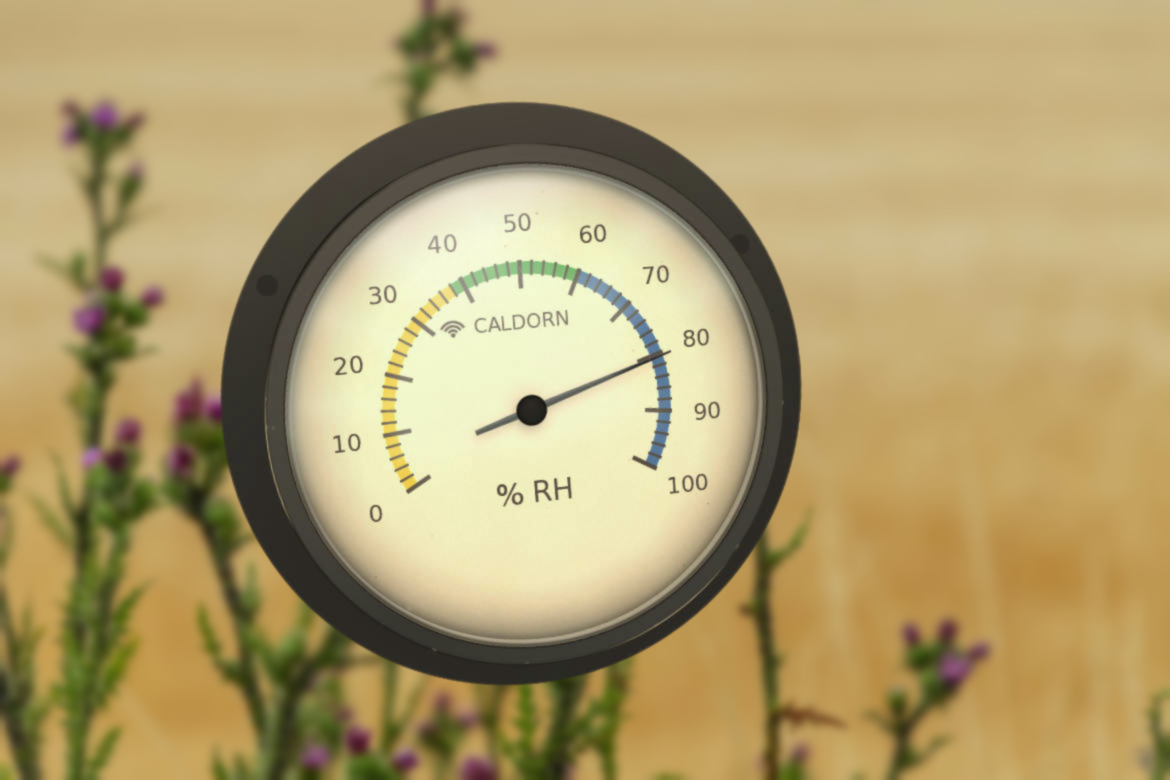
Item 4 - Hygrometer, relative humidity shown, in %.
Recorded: 80 %
